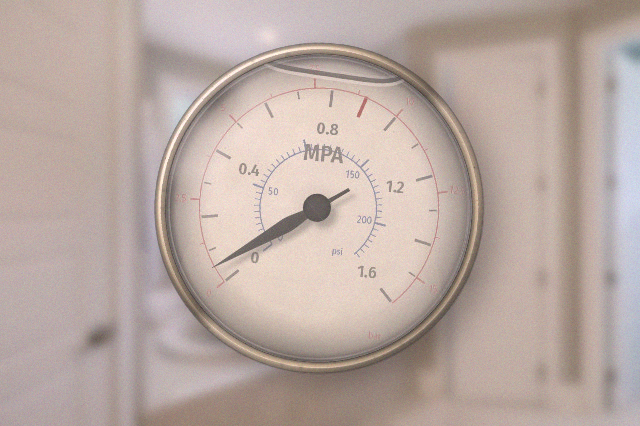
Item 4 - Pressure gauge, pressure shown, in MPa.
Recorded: 0.05 MPa
